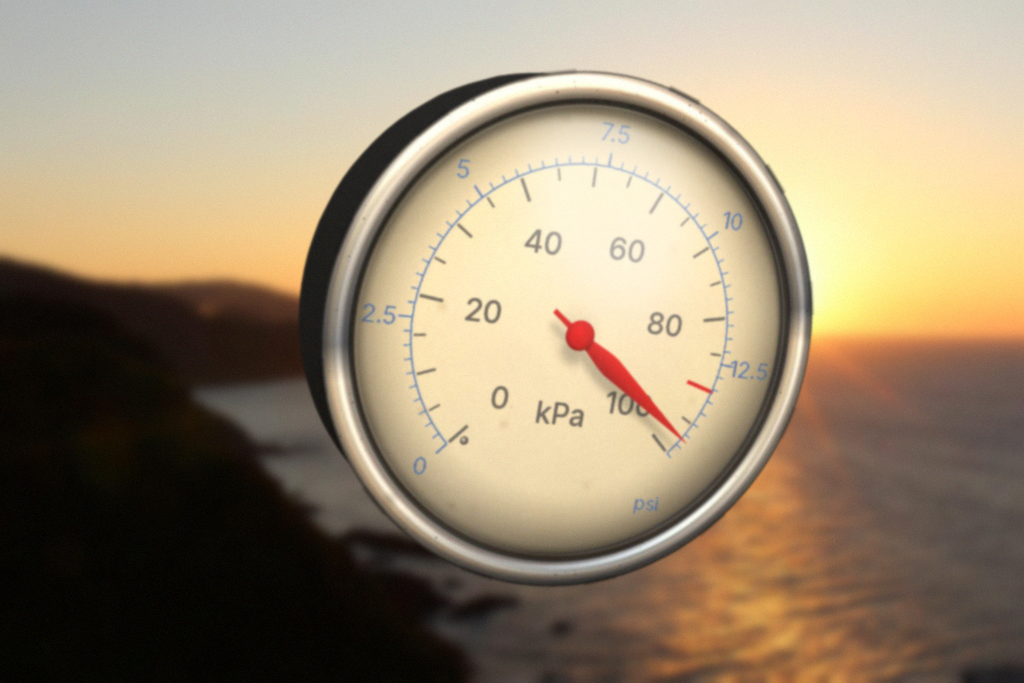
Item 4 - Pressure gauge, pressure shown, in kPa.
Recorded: 97.5 kPa
